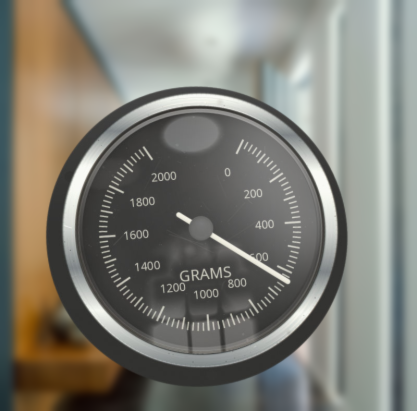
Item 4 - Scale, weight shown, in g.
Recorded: 640 g
